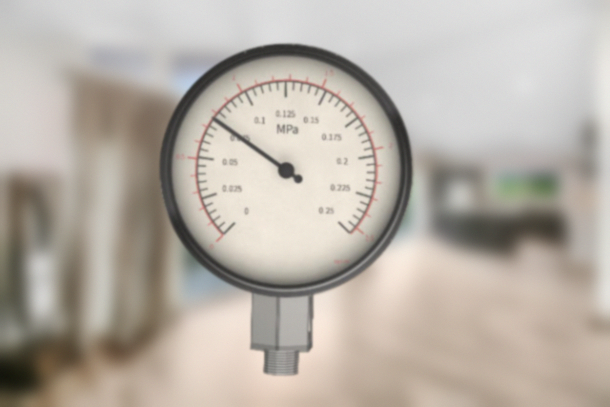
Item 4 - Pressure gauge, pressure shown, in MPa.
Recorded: 0.075 MPa
